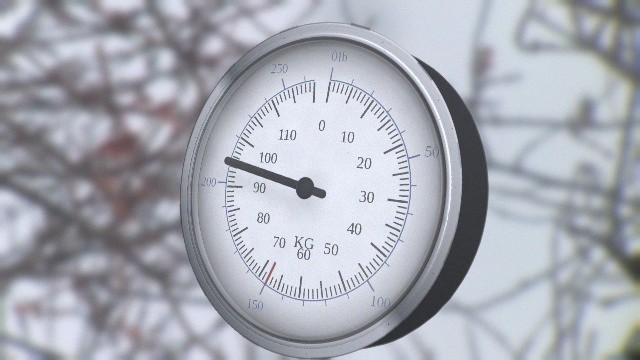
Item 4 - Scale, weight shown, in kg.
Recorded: 95 kg
